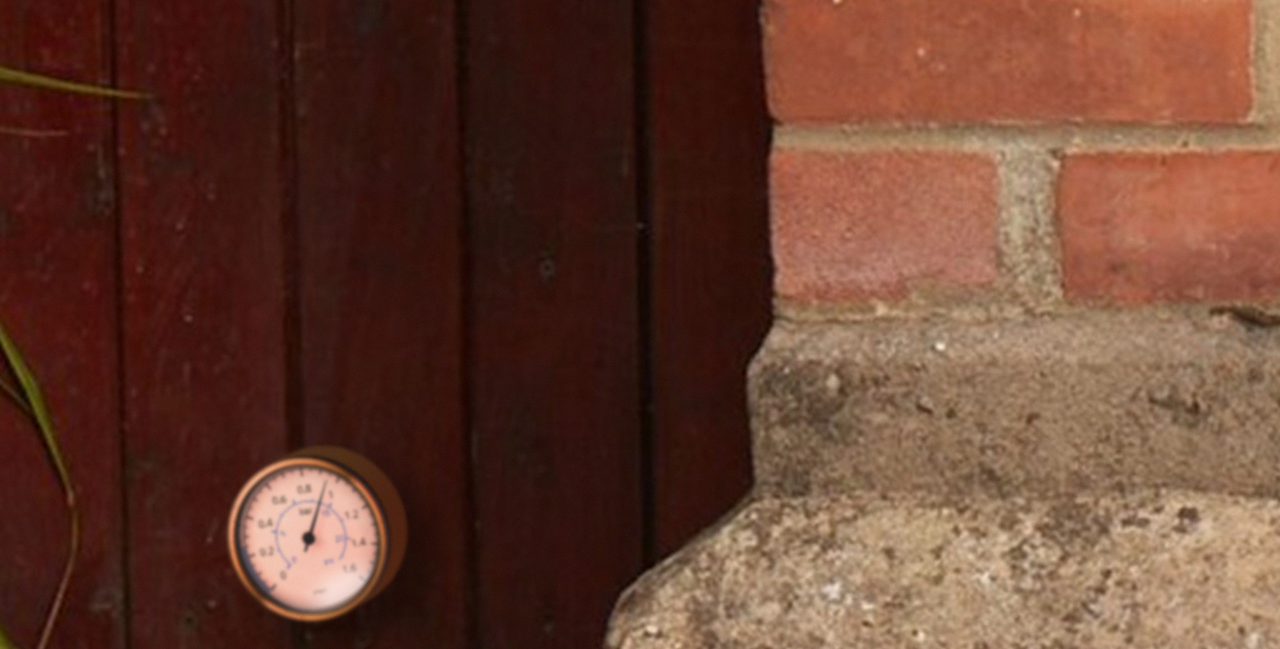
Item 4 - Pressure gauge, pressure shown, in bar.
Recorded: 0.95 bar
